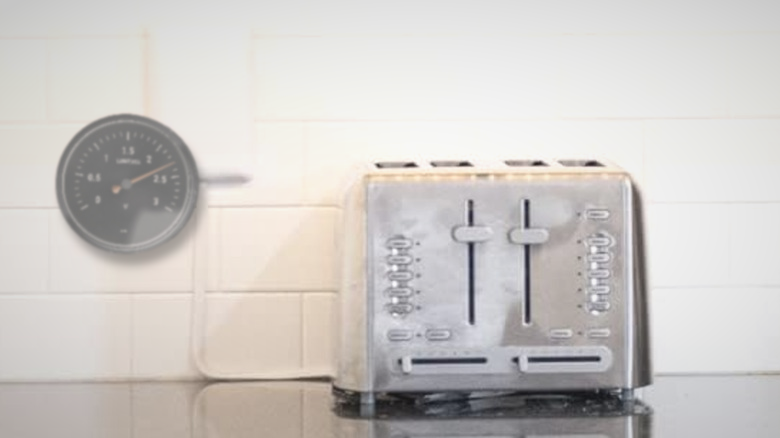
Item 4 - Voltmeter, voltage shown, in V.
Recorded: 2.3 V
